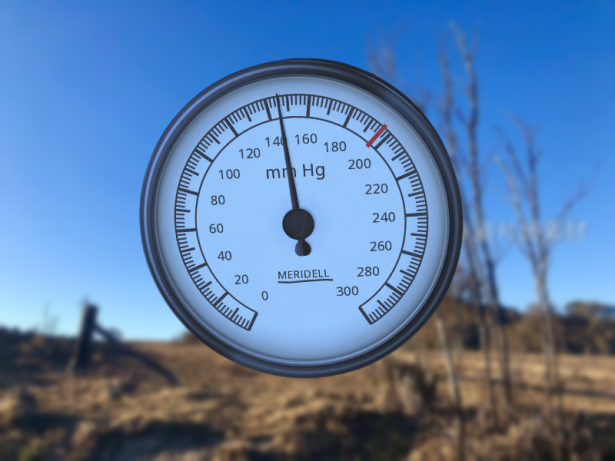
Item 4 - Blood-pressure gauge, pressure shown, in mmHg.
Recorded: 146 mmHg
